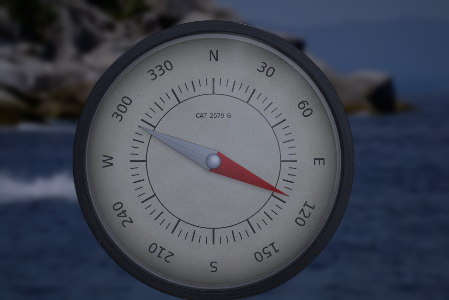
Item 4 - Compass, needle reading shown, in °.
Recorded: 115 °
